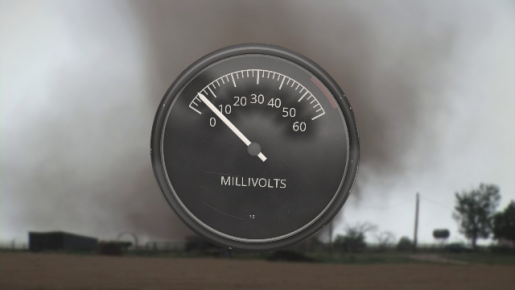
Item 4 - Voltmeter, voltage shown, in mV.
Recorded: 6 mV
